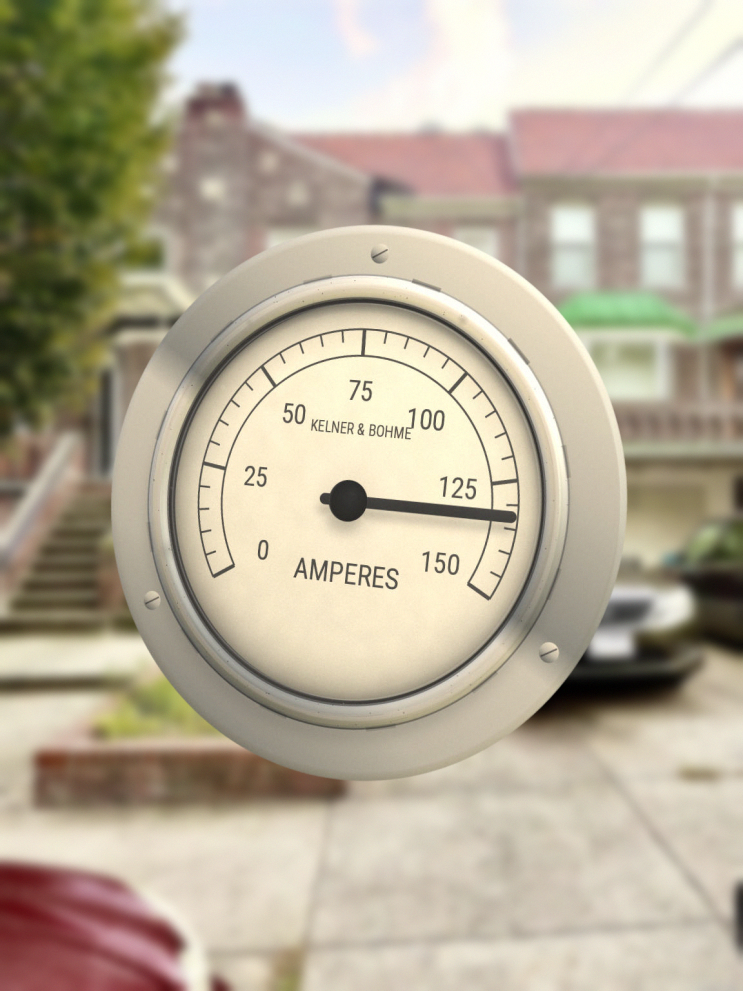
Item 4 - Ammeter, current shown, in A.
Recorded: 132.5 A
